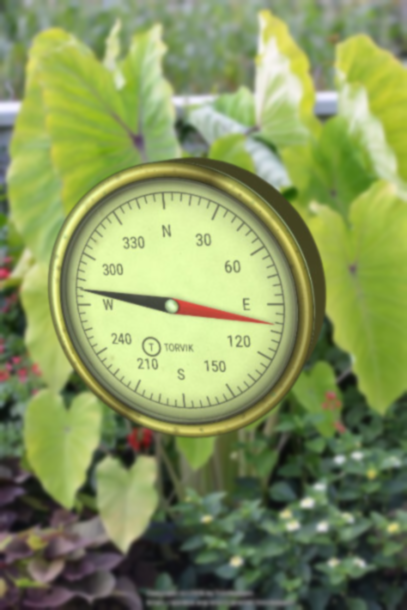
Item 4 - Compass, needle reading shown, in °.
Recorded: 100 °
